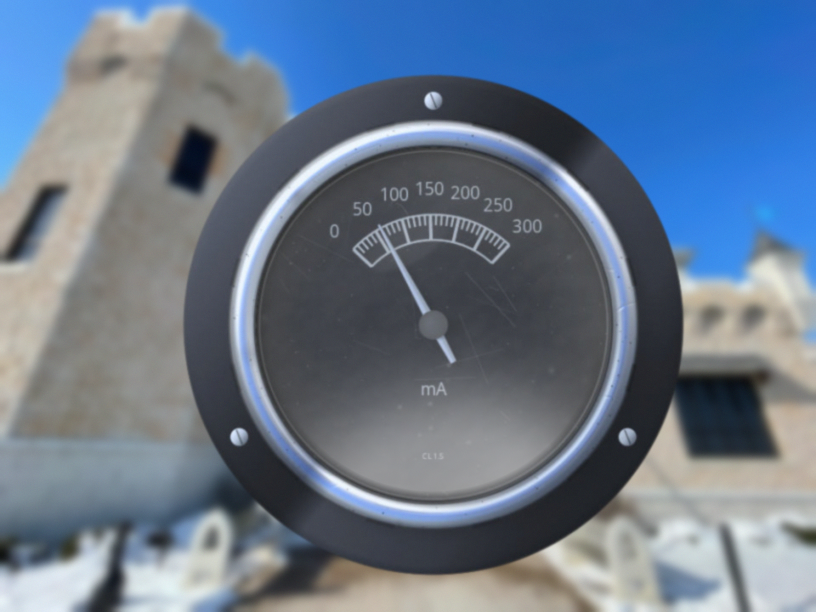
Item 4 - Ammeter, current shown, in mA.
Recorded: 60 mA
